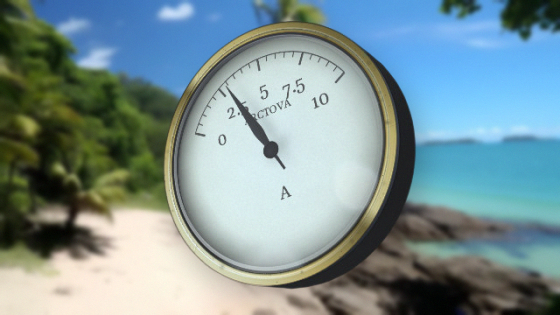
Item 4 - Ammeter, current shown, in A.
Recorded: 3 A
